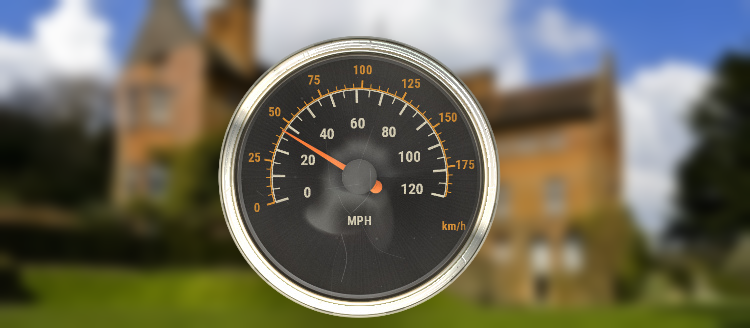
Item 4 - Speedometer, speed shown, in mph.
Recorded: 27.5 mph
